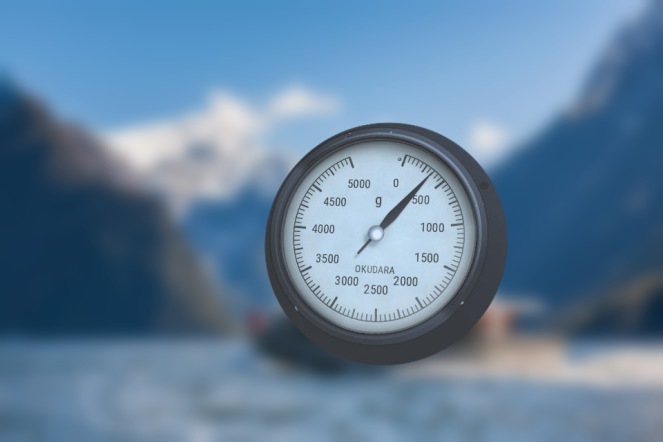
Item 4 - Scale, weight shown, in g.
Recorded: 350 g
